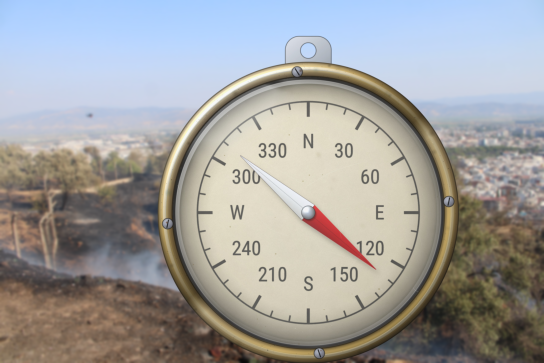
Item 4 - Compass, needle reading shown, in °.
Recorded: 130 °
